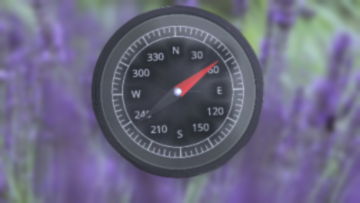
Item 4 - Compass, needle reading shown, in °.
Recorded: 55 °
